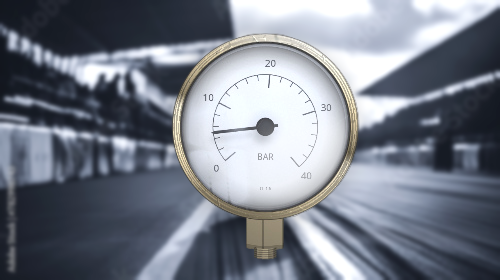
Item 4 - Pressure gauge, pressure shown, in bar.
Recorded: 5 bar
